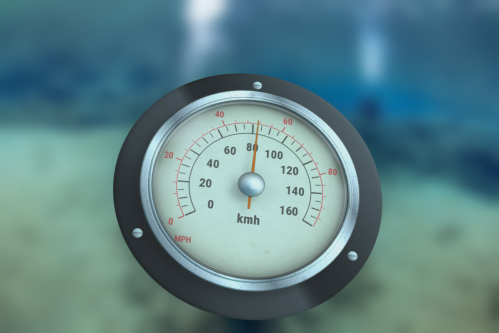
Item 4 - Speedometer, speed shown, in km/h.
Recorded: 82.5 km/h
